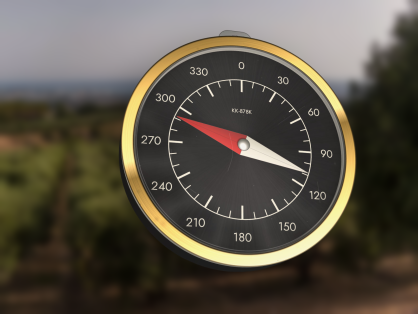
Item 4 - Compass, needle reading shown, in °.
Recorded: 290 °
